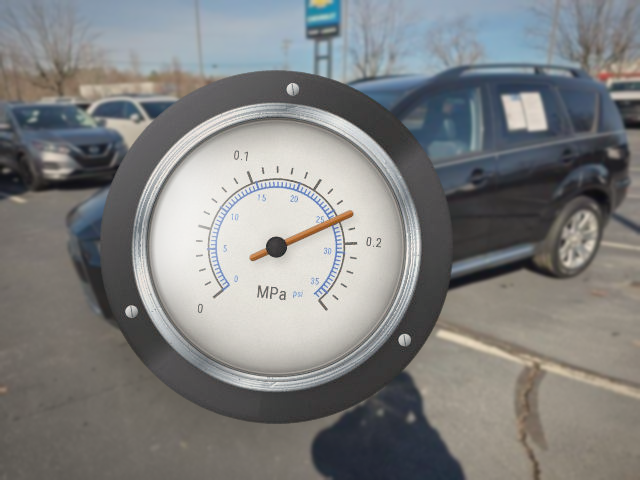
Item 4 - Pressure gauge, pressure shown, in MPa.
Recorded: 0.18 MPa
